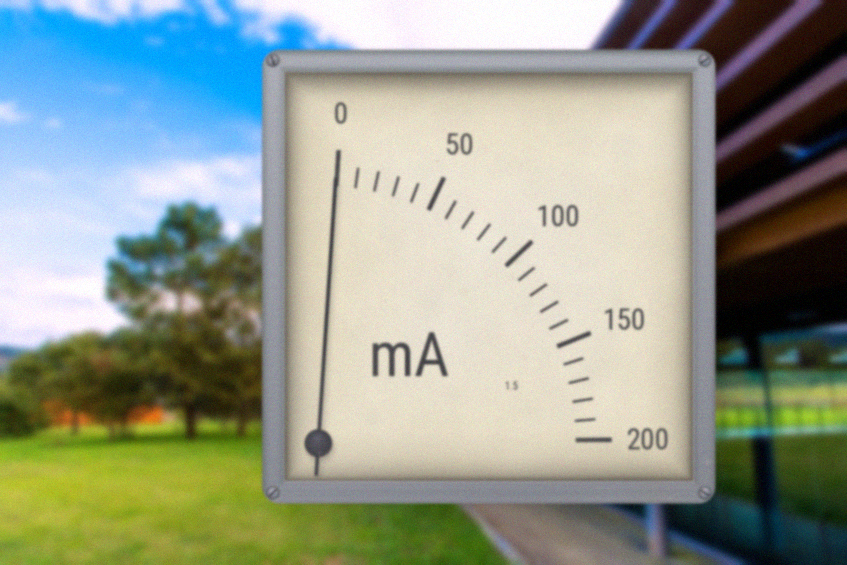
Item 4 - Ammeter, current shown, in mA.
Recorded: 0 mA
